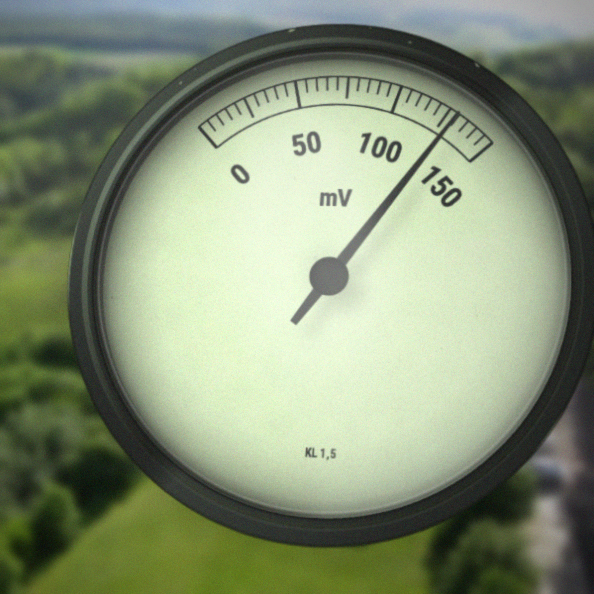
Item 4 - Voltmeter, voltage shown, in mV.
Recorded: 130 mV
